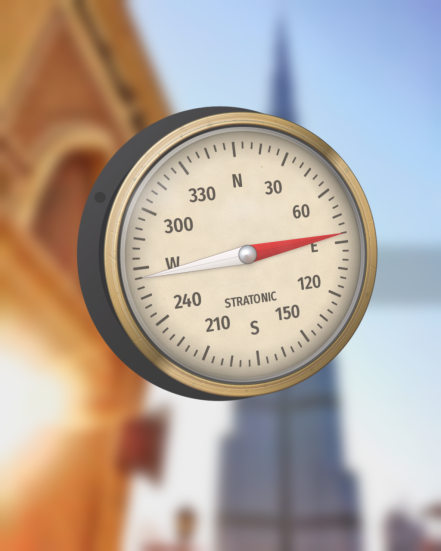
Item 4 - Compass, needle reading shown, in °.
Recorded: 85 °
